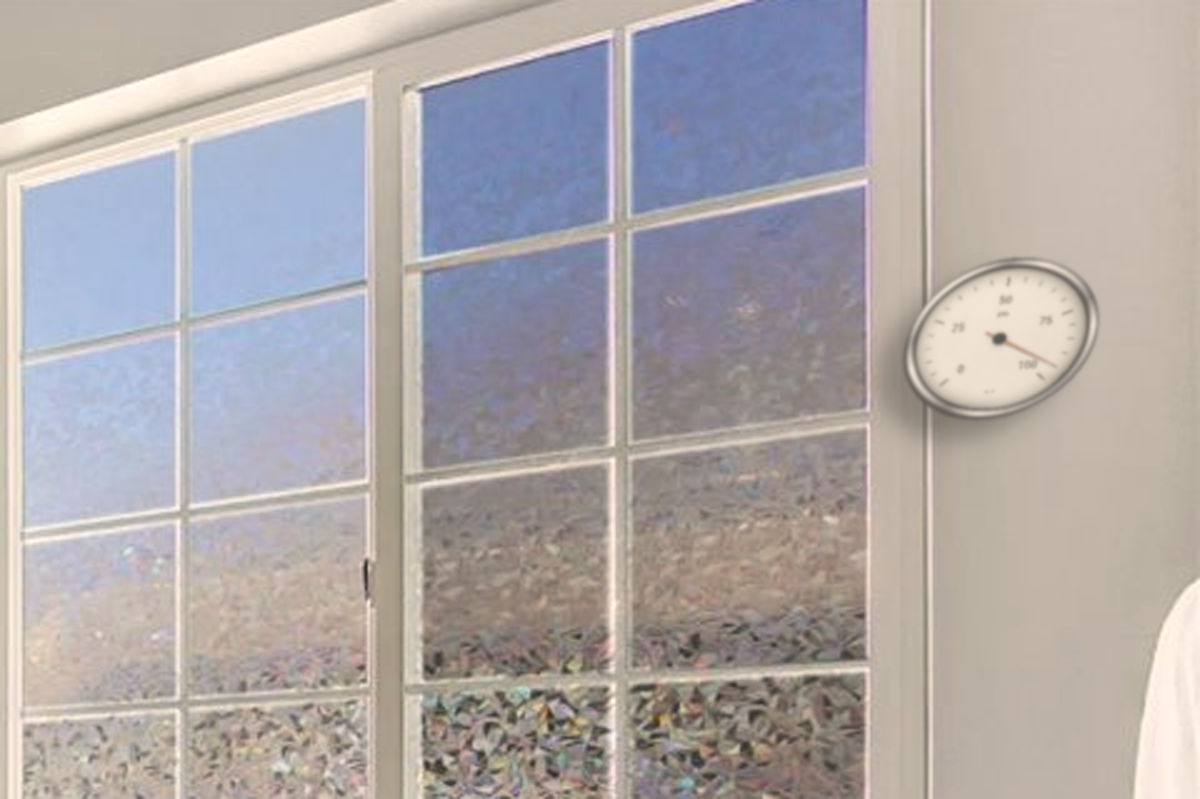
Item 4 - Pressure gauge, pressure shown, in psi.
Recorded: 95 psi
